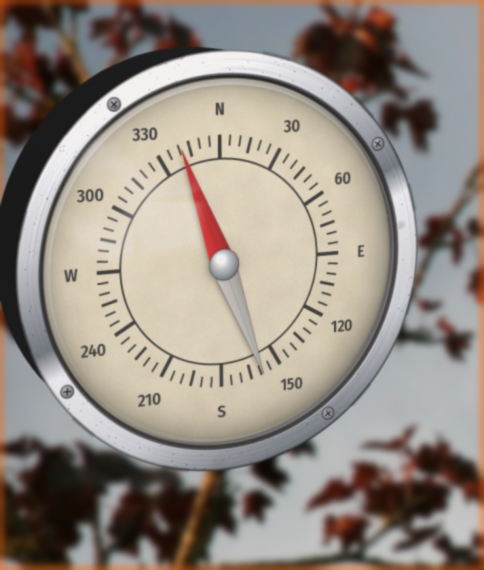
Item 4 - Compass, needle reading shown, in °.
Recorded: 340 °
